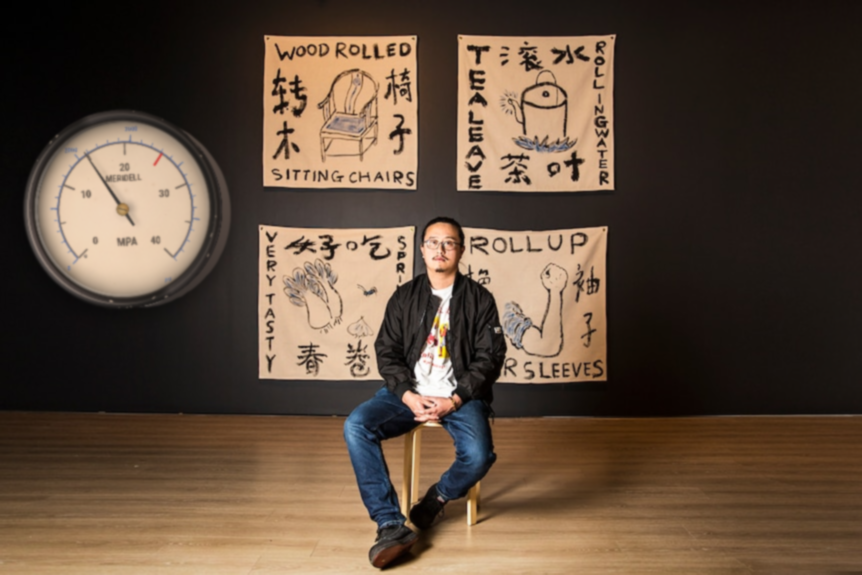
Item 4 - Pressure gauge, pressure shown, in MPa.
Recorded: 15 MPa
